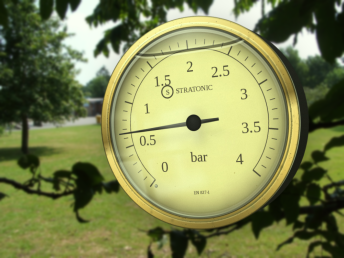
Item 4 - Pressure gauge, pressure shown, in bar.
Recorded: 0.65 bar
